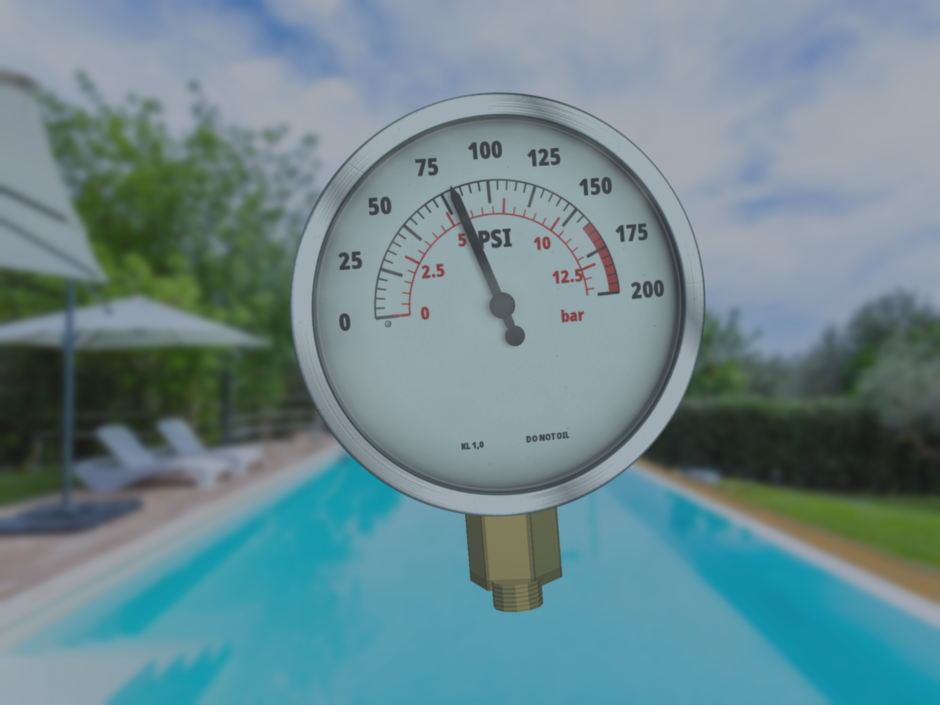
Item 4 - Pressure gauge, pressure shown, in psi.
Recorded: 80 psi
